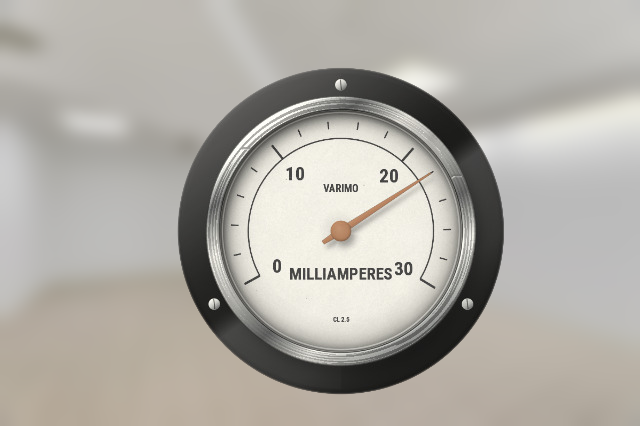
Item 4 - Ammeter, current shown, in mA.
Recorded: 22 mA
